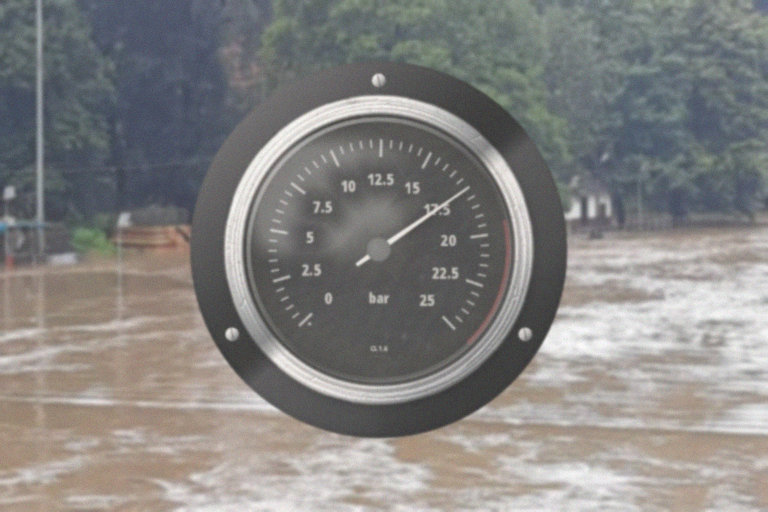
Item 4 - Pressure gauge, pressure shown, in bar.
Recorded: 17.5 bar
